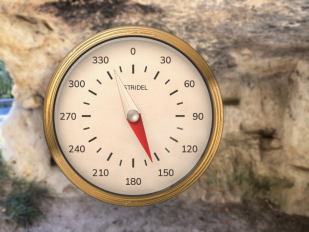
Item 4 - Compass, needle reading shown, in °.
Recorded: 157.5 °
